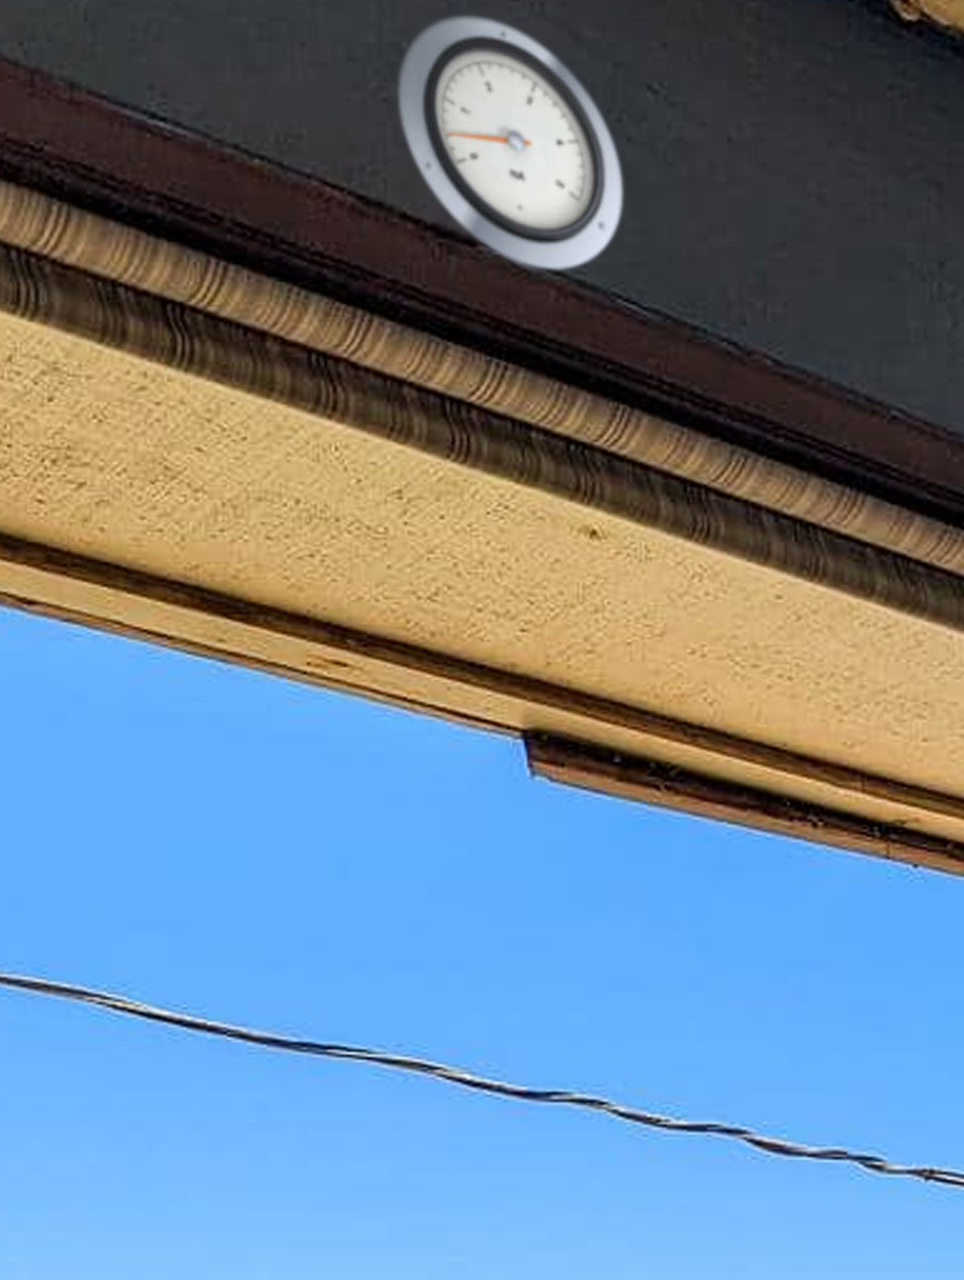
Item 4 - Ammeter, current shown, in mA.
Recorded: 0.4 mA
